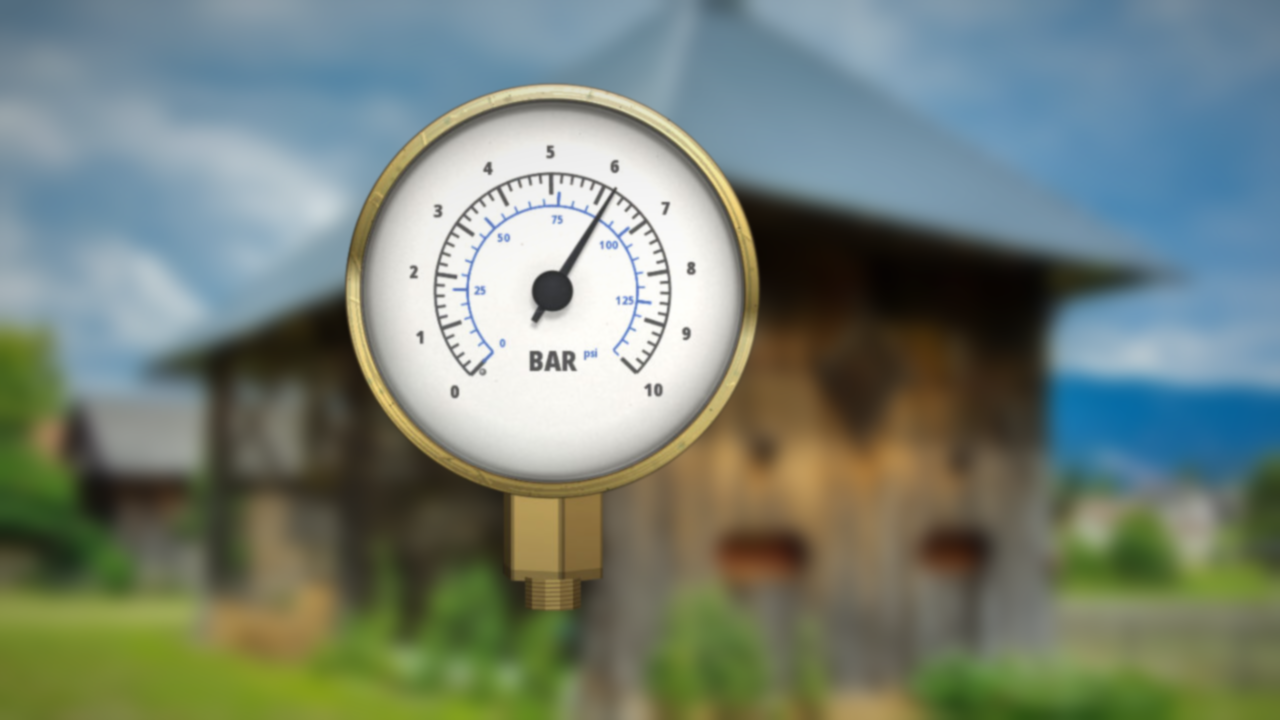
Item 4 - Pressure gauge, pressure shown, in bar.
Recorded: 6.2 bar
